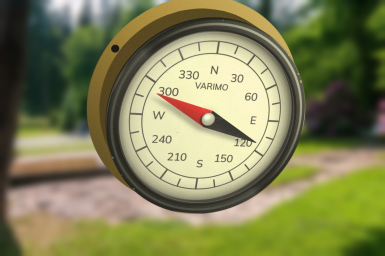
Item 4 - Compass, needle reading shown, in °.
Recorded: 292.5 °
